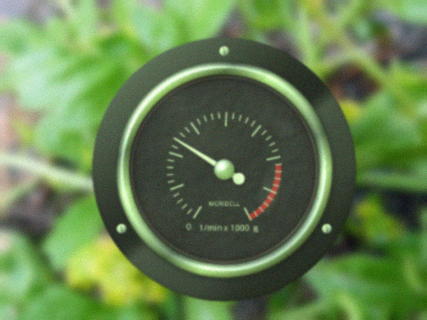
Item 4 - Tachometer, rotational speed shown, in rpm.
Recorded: 2400 rpm
